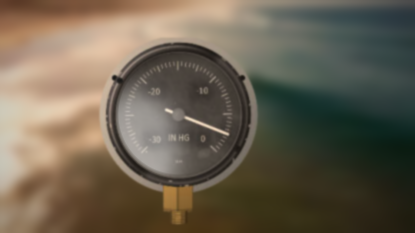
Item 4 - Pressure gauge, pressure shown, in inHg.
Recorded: -2.5 inHg
